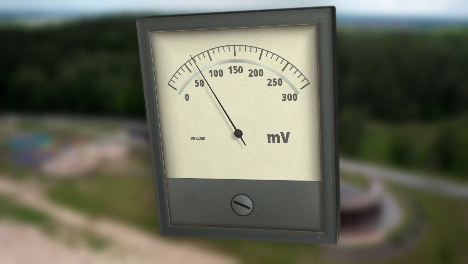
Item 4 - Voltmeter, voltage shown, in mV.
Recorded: 70 mV
